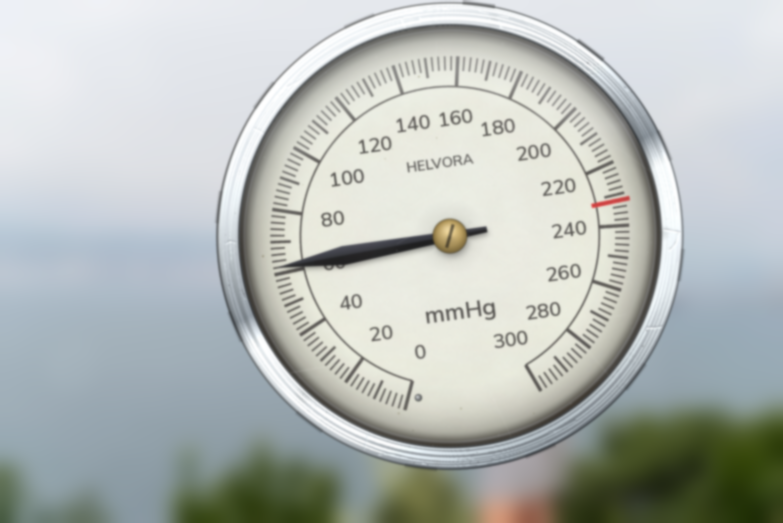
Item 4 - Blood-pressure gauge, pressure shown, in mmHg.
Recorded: 62 mmHg
